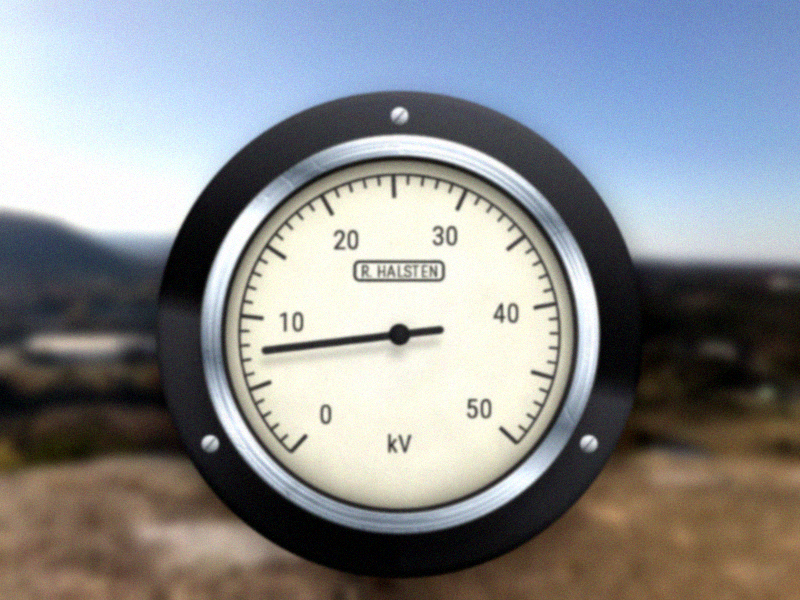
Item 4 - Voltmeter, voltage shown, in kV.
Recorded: 7.5 kV
